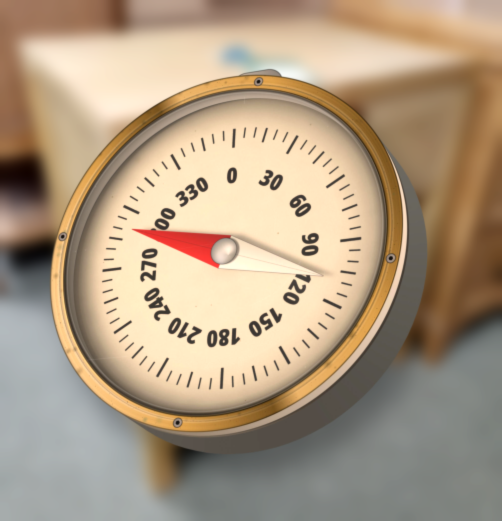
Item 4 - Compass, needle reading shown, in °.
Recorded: 290 °
